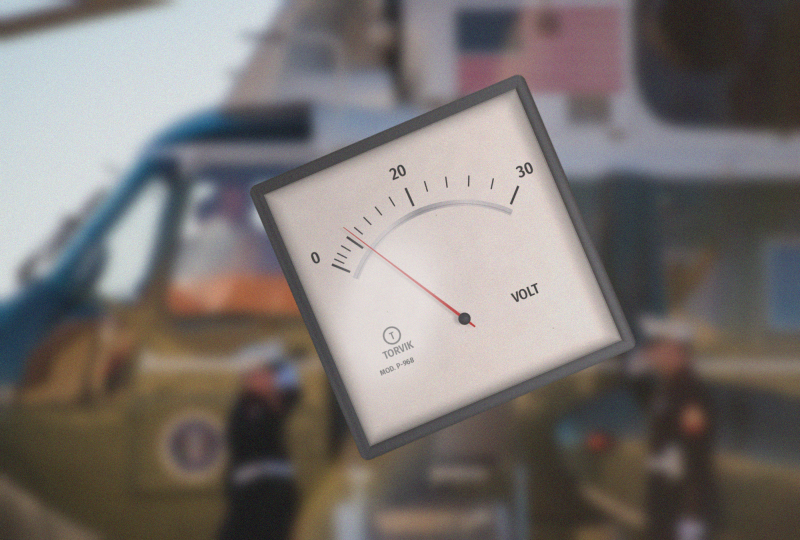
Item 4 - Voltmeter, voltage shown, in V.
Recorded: 11 V
